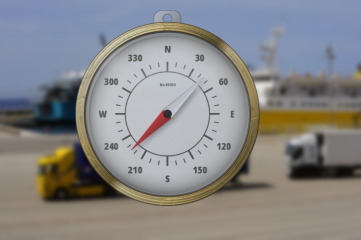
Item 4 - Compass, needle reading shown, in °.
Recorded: 225 °
